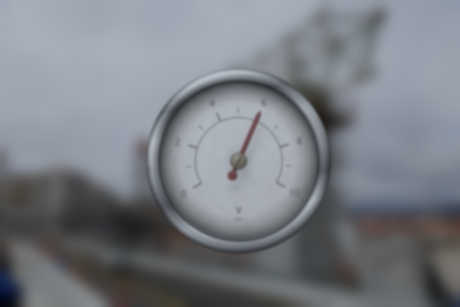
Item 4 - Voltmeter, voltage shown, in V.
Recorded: 6 V
